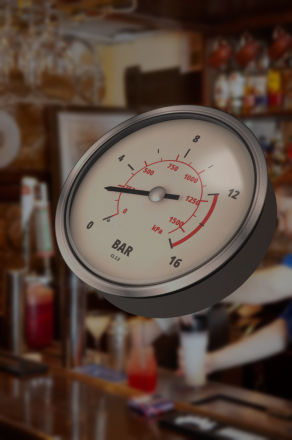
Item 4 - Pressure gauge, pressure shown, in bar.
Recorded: 2 bar
